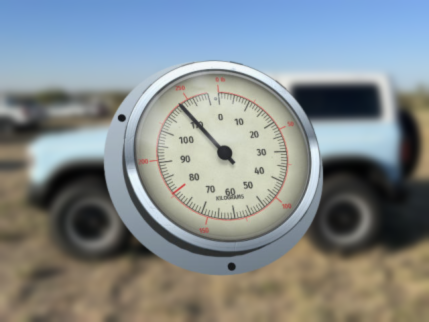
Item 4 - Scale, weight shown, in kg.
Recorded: 110 kg
